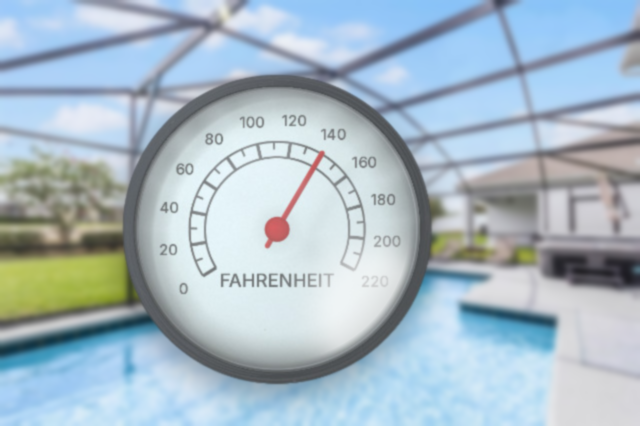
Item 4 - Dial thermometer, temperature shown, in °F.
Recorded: 140 °F
